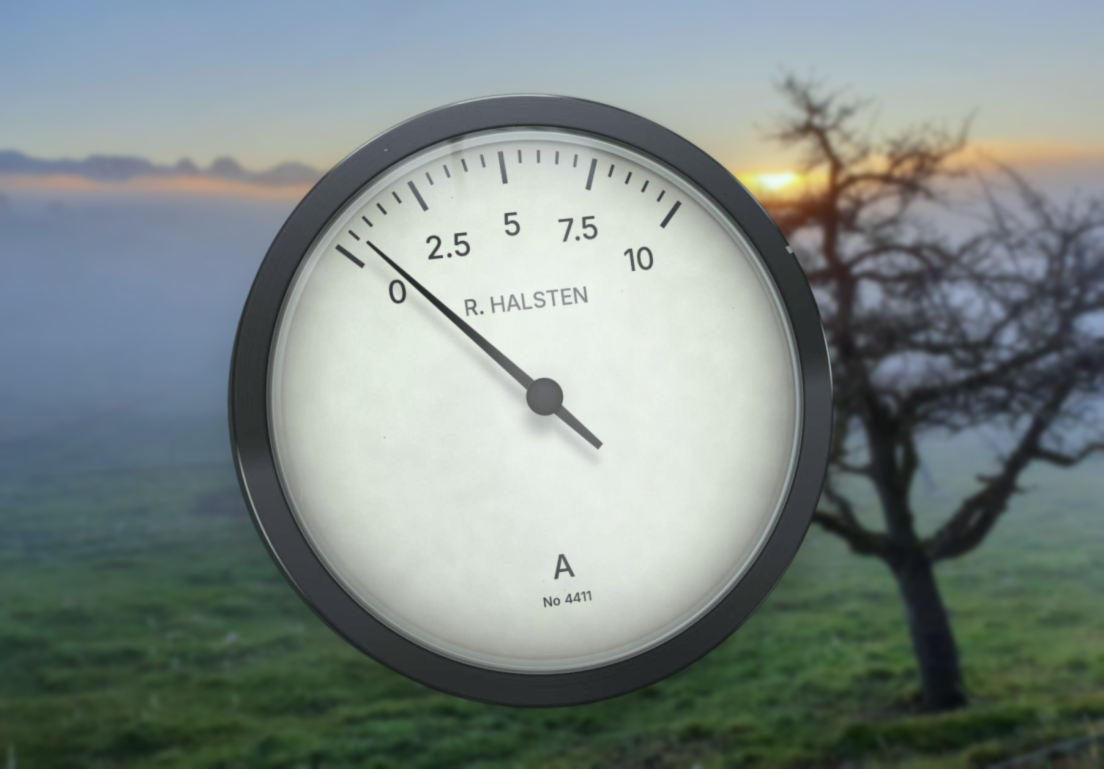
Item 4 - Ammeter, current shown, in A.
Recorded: 0.5 A
